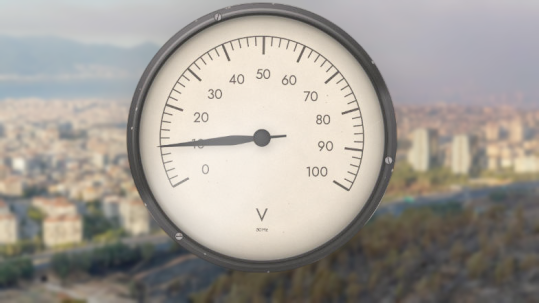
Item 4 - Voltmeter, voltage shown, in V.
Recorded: 10 V
